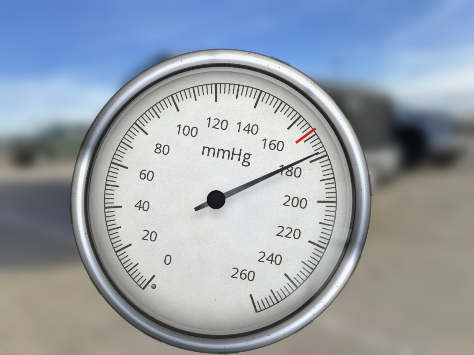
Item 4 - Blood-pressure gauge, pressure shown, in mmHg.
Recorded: 178 mmHg
